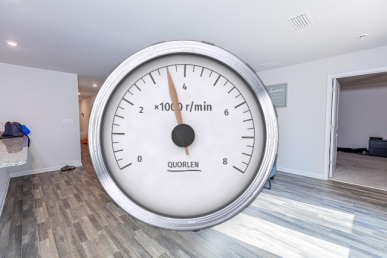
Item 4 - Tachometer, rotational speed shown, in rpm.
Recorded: 3500 rpm
